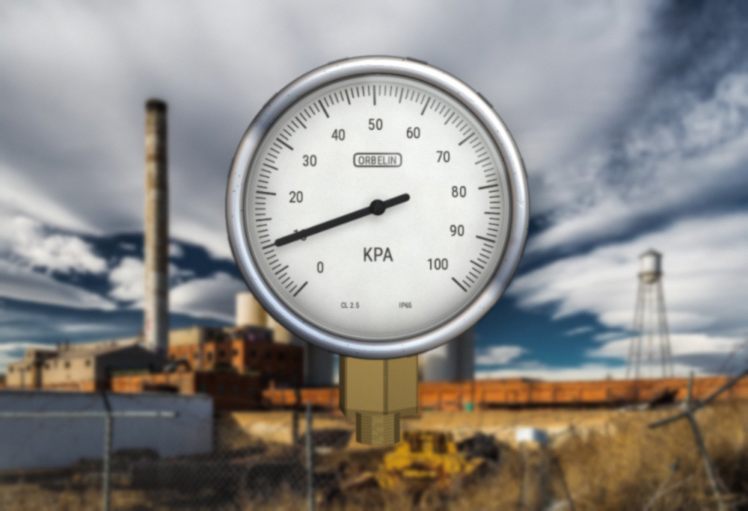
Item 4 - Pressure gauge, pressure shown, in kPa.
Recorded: 10 kPa
